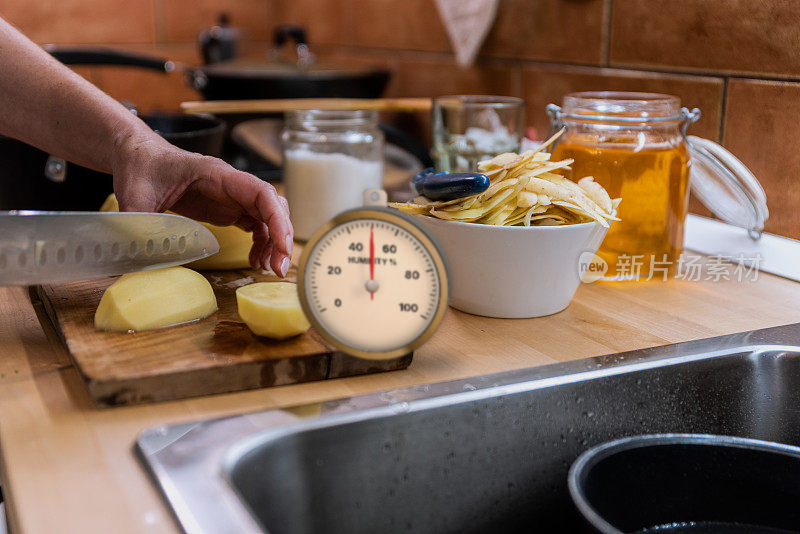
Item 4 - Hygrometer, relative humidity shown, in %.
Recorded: 50 %
